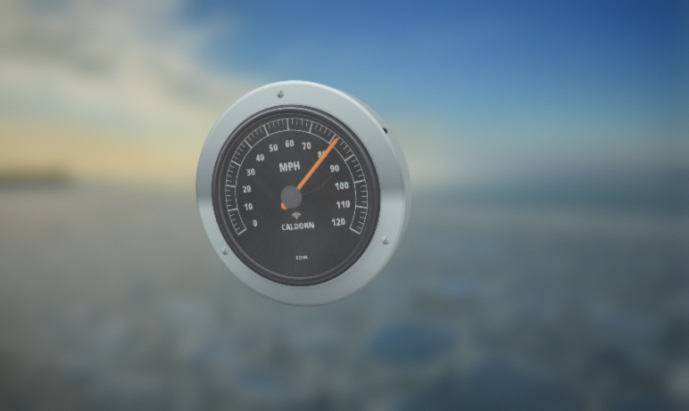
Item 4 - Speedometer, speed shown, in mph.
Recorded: 82 mph
